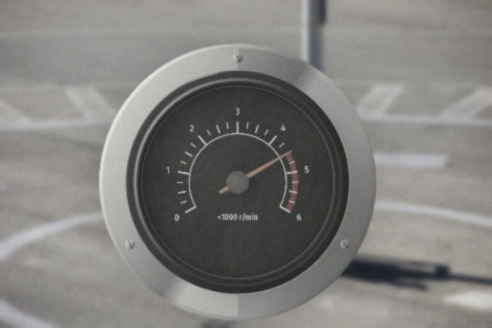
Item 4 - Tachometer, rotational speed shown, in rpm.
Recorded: 4500 rpm
